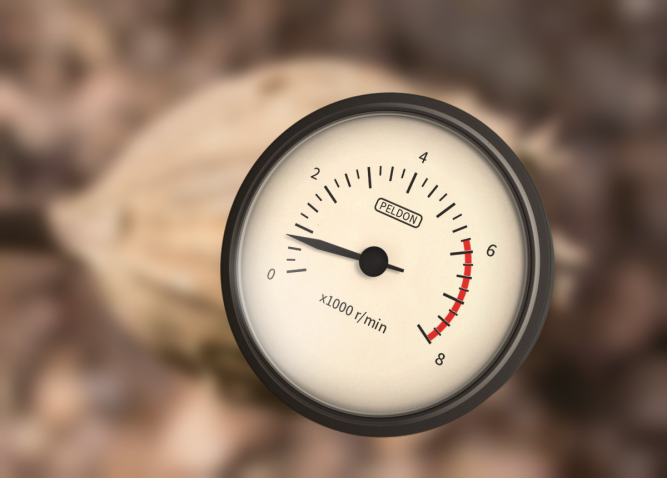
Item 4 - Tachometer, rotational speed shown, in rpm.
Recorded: 750 rpm
